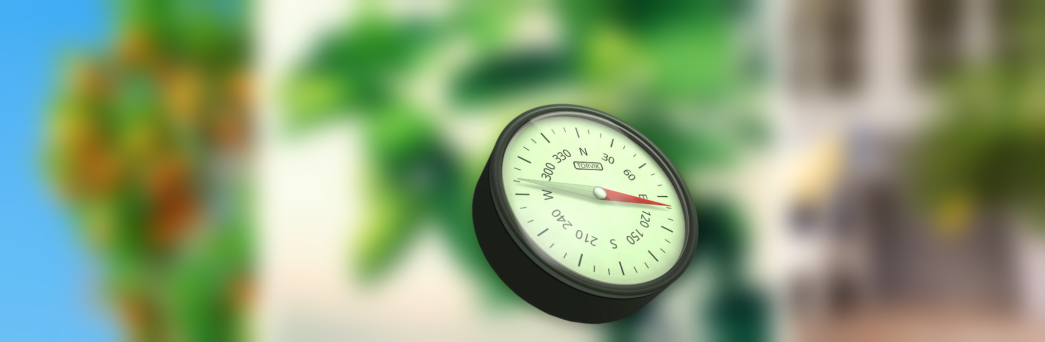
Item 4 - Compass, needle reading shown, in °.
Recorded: 100 °
